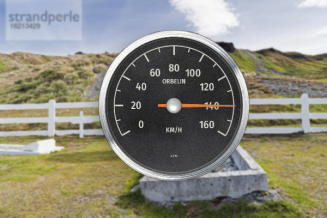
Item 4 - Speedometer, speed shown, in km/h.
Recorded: 140 km/h
